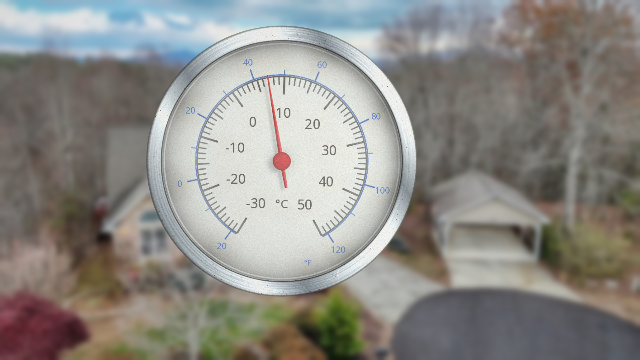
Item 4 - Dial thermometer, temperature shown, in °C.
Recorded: 7 °C
